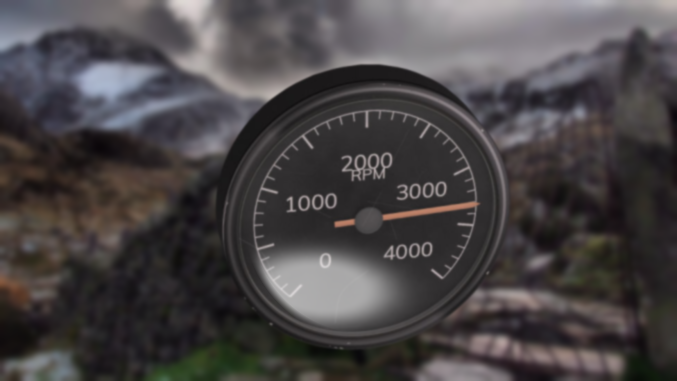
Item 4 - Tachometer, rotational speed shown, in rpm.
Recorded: 3300 rpm
